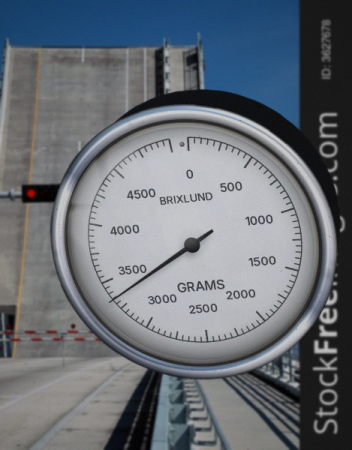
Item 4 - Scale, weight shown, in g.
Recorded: 3350 g
